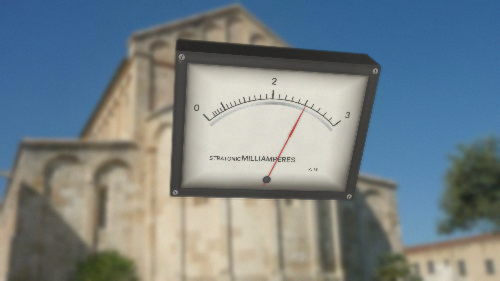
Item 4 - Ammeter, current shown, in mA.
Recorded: 2.5 mA
